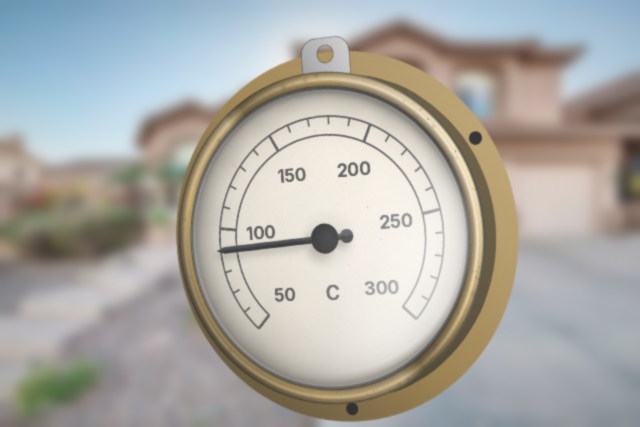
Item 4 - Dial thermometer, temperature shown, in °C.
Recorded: 90 °C
